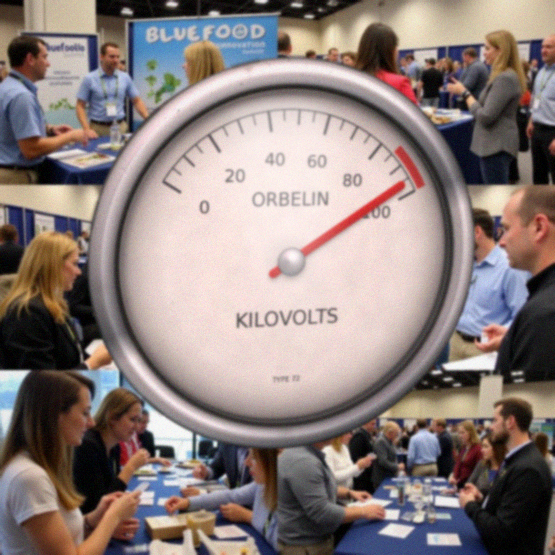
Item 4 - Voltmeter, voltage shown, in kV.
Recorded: 95 kV
